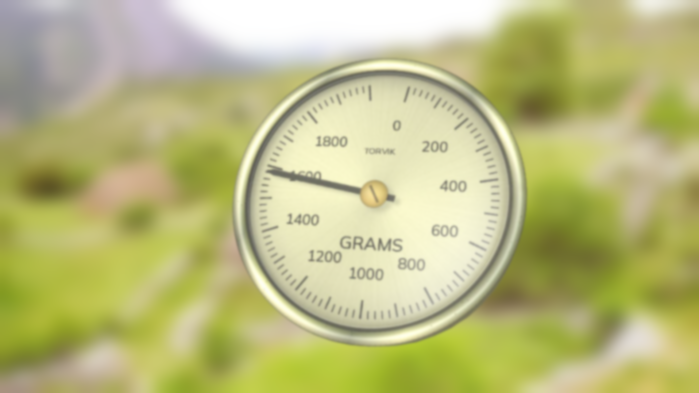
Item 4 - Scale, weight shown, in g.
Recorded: 1580 g
